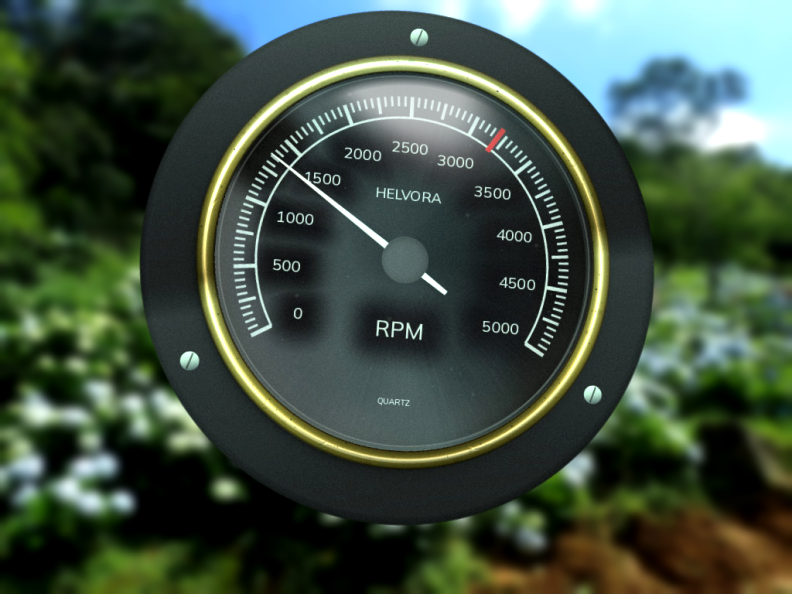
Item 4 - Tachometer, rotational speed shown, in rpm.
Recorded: 1350 rpm
